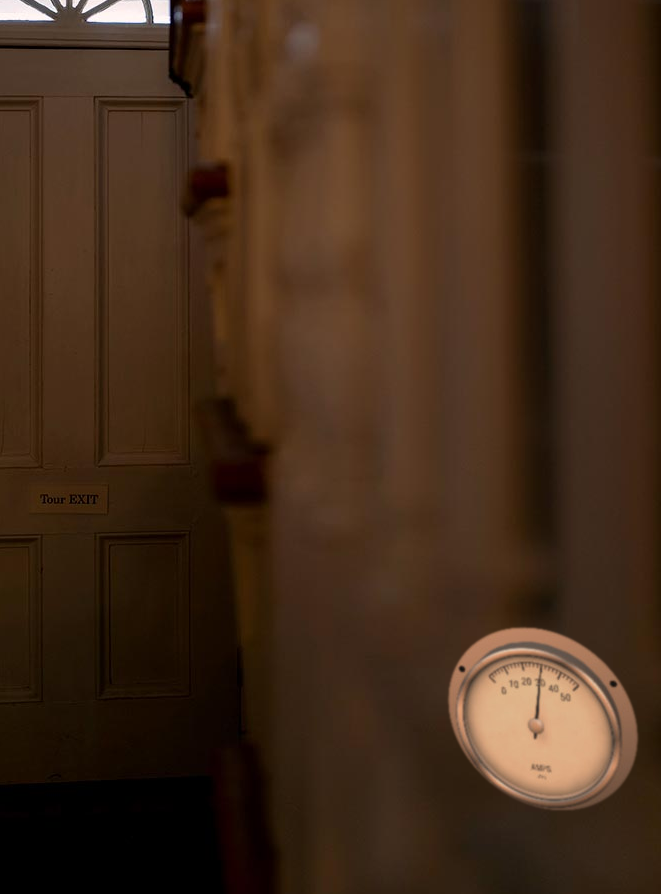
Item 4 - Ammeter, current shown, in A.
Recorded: 30 A
